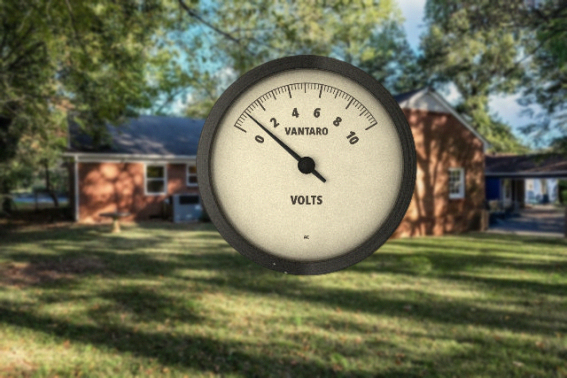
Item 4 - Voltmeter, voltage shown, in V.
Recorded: 1 V
